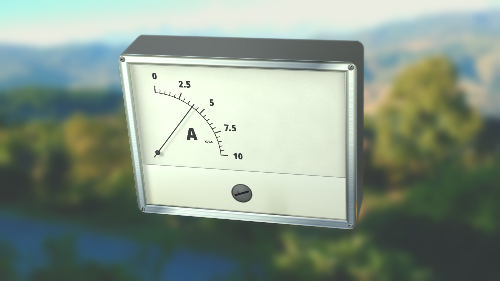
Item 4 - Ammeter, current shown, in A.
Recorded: 4 A
